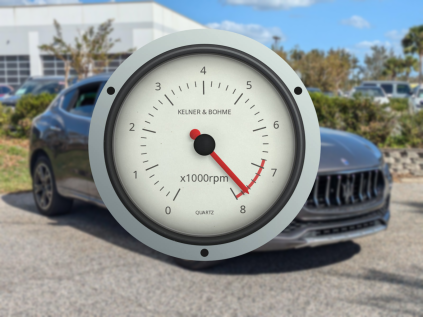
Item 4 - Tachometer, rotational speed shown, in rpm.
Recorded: 7700 rpm
